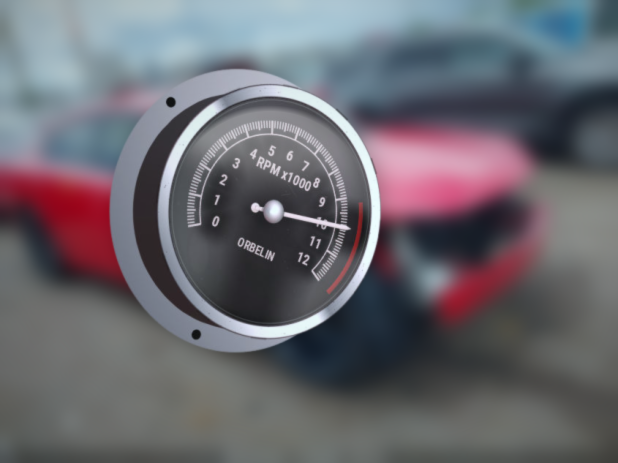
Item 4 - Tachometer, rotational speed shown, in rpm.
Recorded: 10000 rpm
